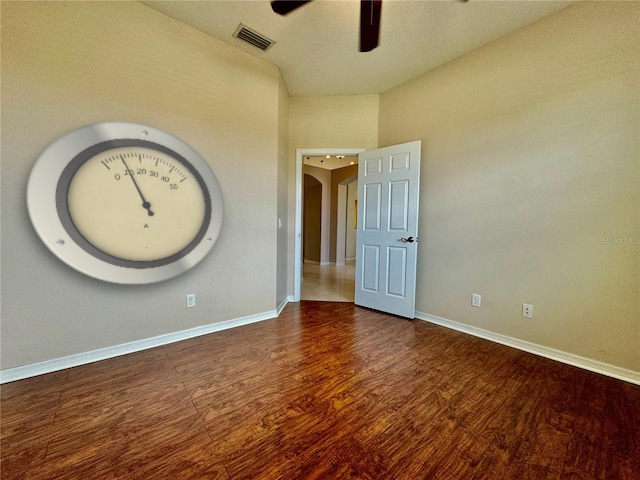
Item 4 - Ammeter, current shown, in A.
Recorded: 10 A
